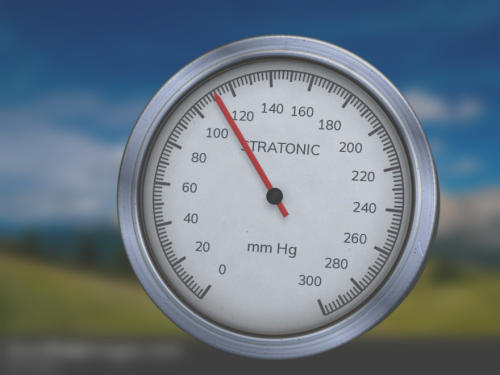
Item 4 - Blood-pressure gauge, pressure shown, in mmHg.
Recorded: 112 mmHg
